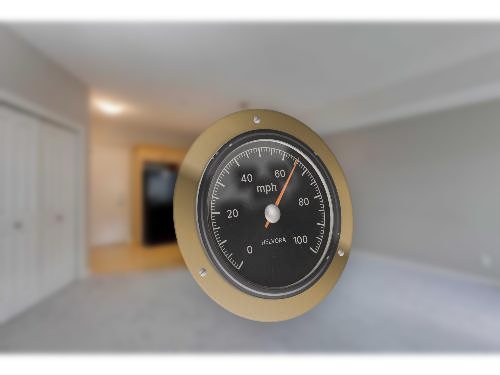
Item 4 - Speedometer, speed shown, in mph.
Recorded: 65 mph
